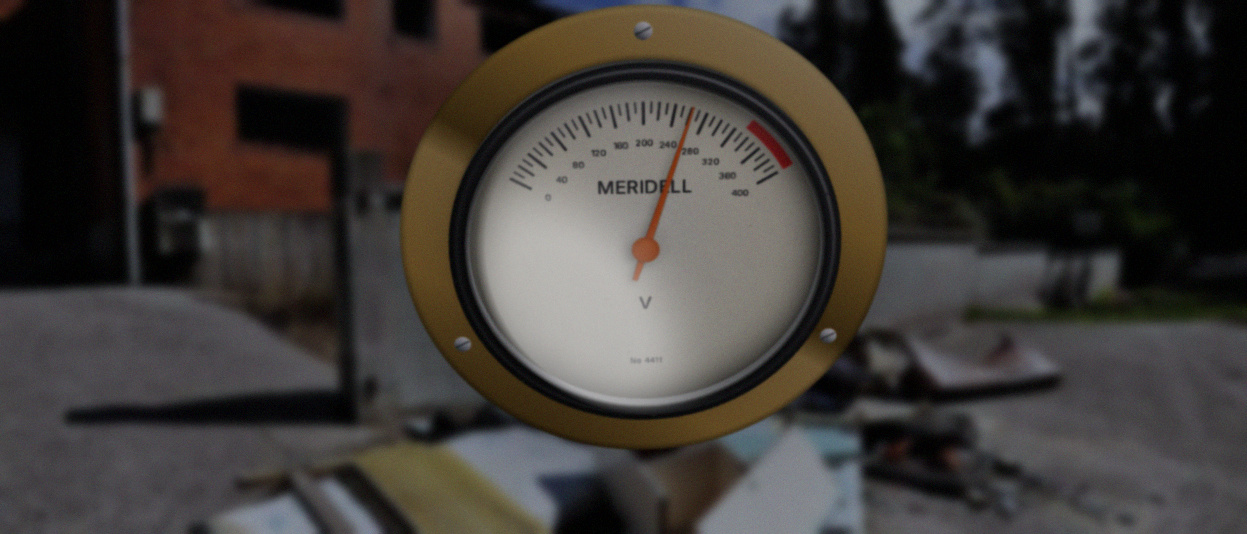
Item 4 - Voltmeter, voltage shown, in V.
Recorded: 260 V
